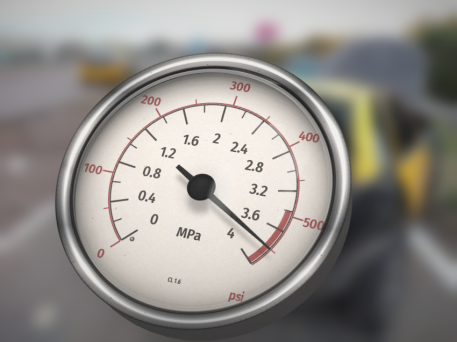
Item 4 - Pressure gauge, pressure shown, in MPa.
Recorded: 3.8 MPa
